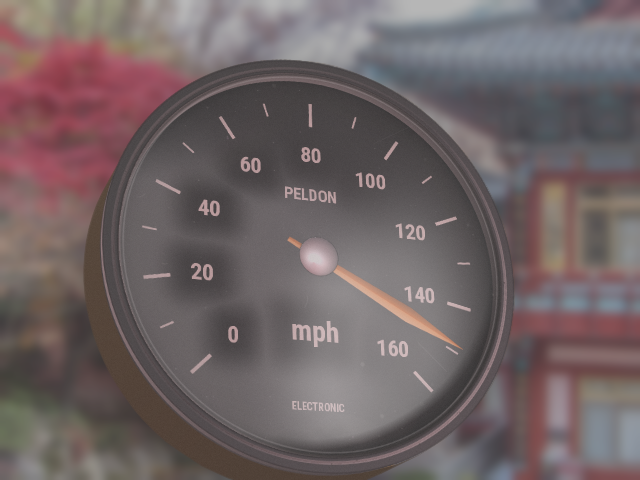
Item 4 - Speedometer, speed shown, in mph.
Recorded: 150 mph
